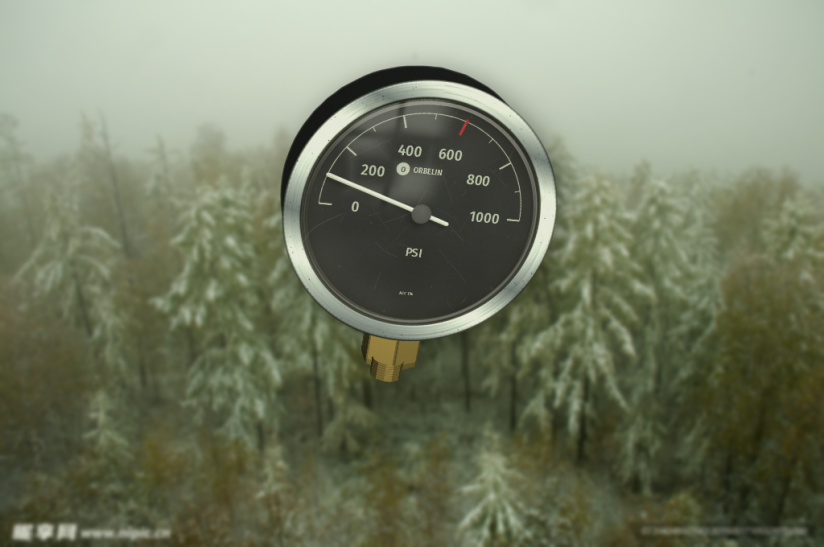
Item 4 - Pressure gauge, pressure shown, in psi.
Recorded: 100 psi
